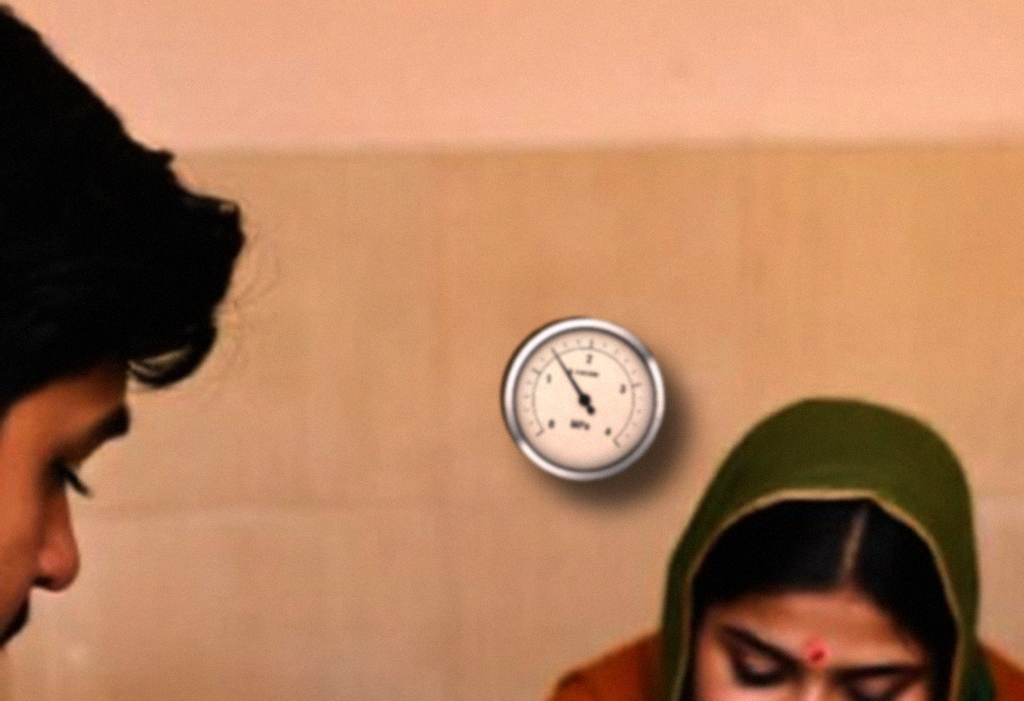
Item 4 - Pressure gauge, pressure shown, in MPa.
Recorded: 1.4 MPa
